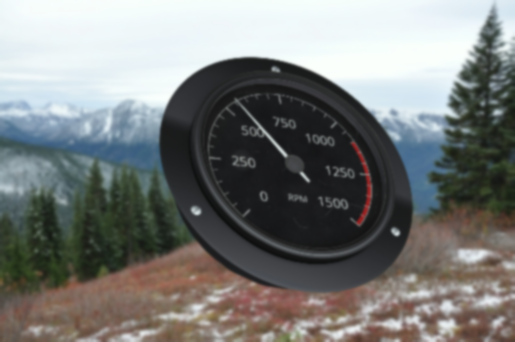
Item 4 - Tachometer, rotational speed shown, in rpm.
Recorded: 550 rpm
